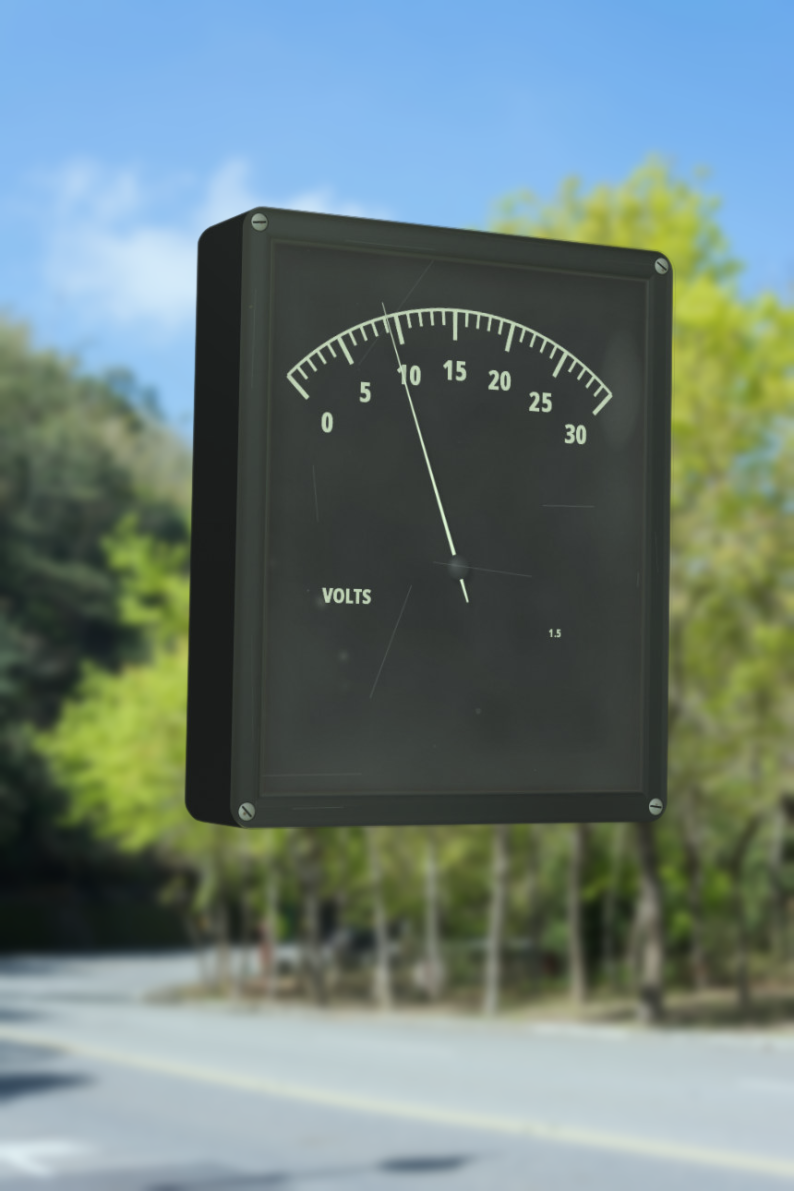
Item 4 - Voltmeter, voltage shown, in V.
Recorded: 9 V
